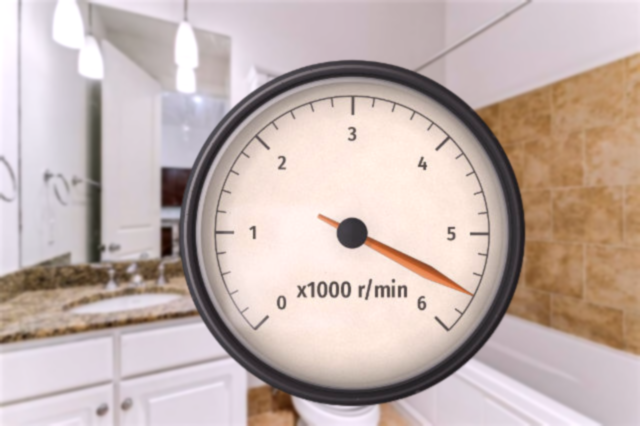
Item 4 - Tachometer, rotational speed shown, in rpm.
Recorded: 5600 rpm
